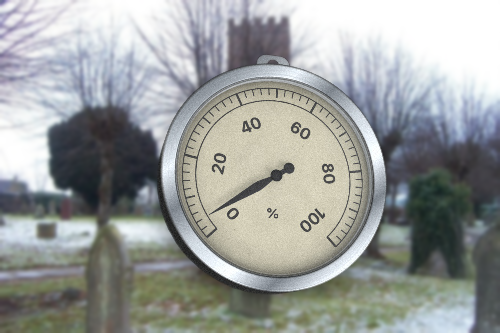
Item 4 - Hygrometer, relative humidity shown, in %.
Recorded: 4 %
